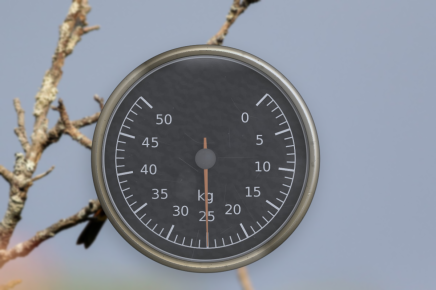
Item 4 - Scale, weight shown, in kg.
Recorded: 25 kg
